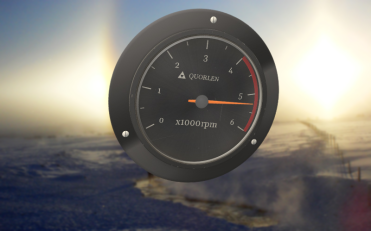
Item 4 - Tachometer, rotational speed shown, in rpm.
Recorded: 5250 rpm
